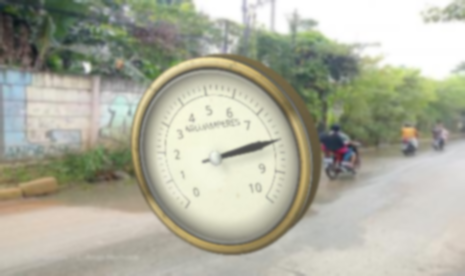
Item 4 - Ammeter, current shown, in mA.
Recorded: 8 mA
